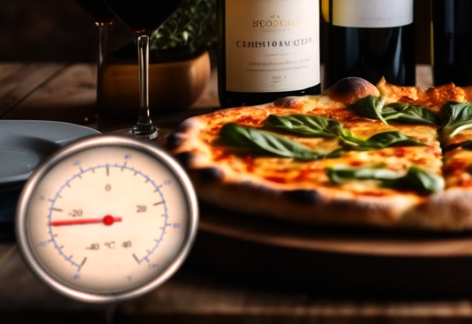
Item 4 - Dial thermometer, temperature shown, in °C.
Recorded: -24 °C
